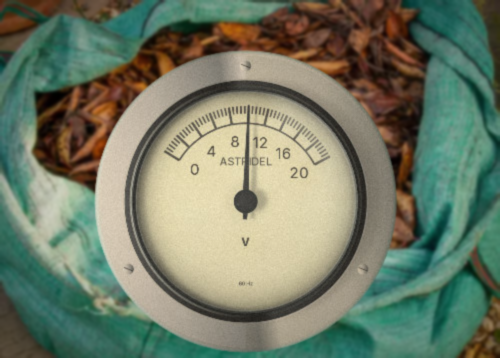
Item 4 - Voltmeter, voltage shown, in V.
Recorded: 10 V
